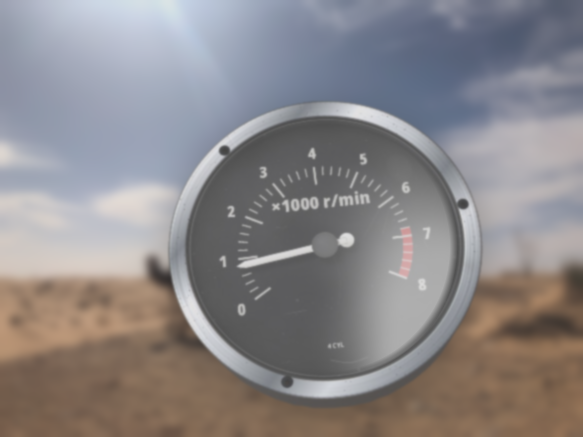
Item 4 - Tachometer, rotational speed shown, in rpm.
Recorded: 800 rpm
